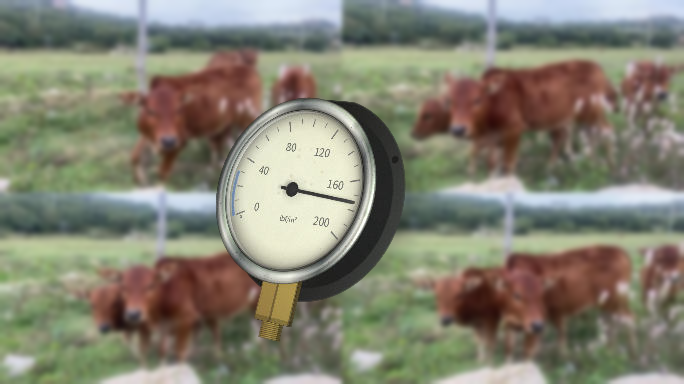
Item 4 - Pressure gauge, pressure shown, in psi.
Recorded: 175 psi
